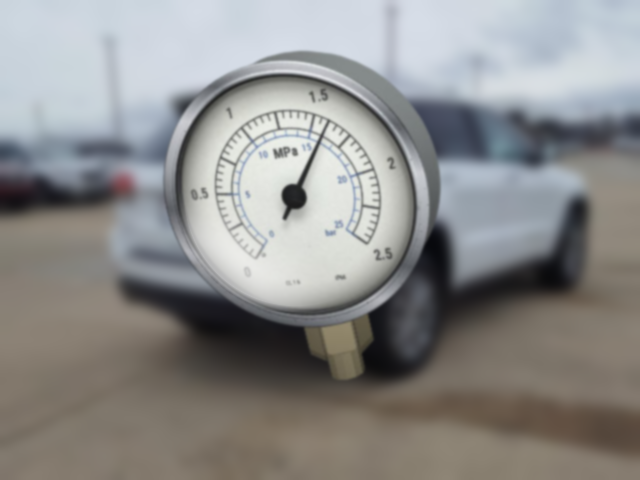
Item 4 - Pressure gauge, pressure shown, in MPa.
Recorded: 1.6 MPa
